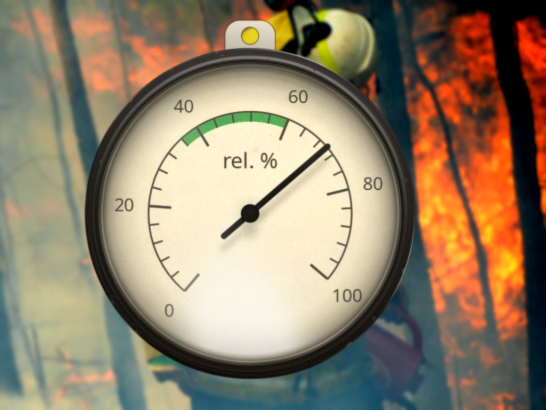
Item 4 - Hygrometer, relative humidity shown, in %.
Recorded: 70 %
